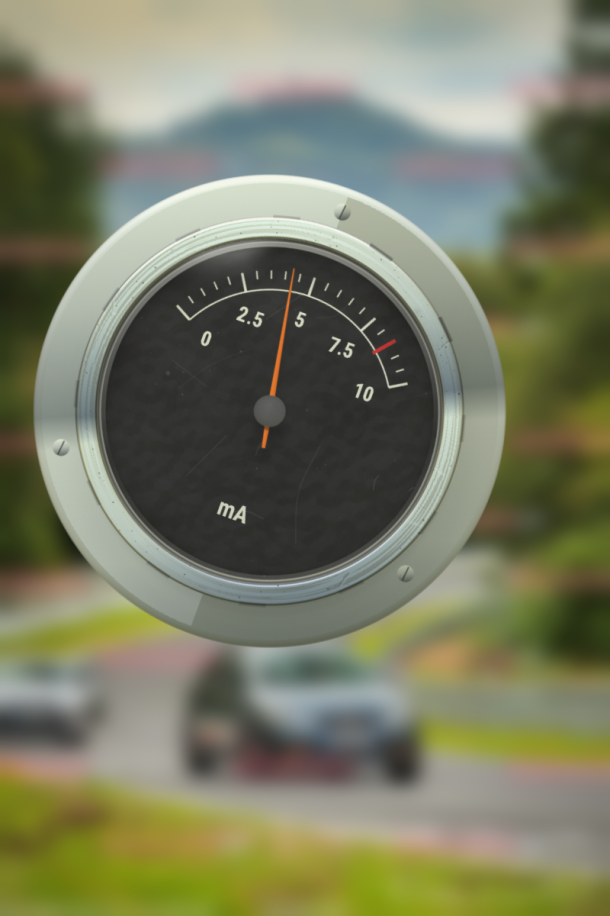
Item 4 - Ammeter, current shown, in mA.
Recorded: 4.25 mA
